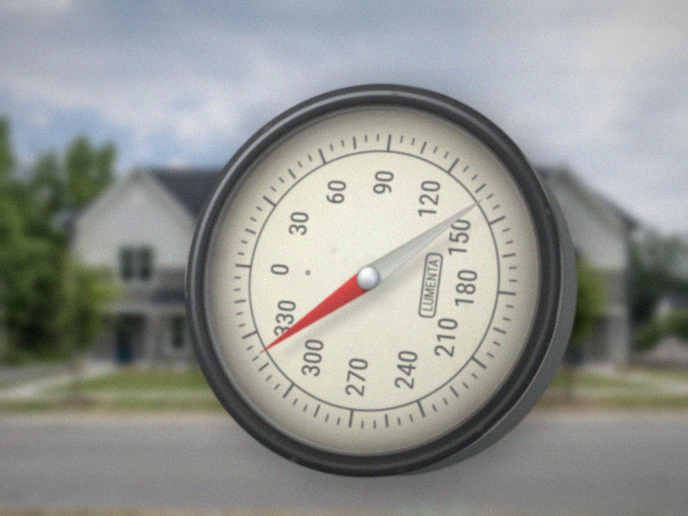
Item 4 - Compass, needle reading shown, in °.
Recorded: 320 °
